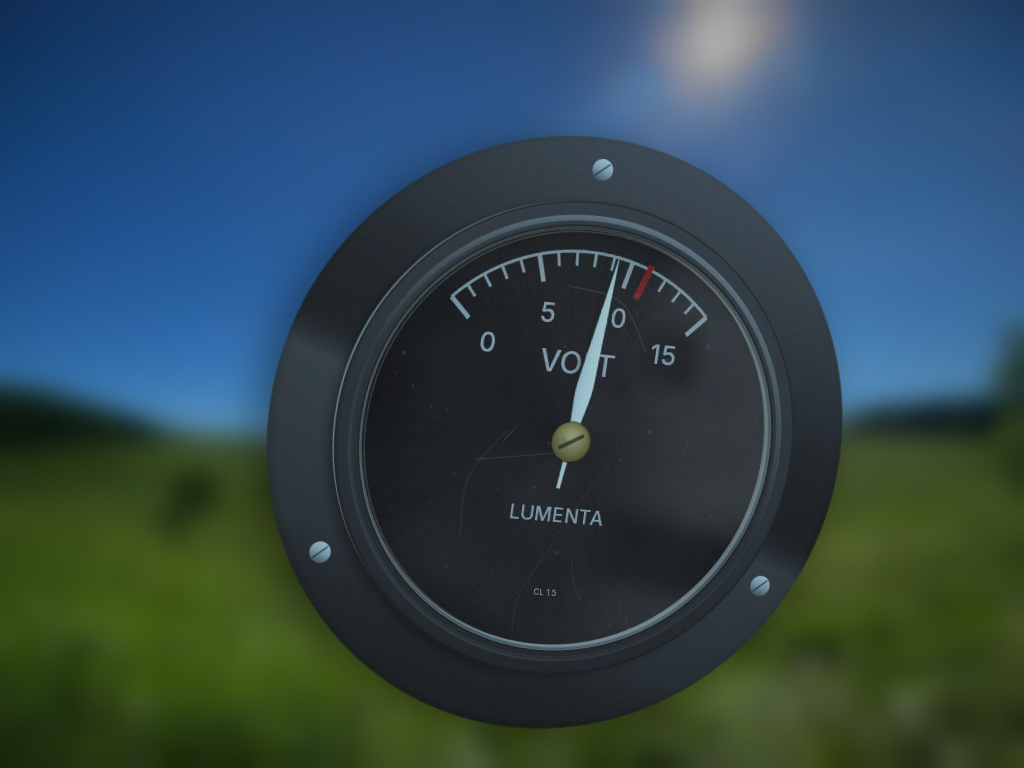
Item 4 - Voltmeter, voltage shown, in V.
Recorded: 9 V
